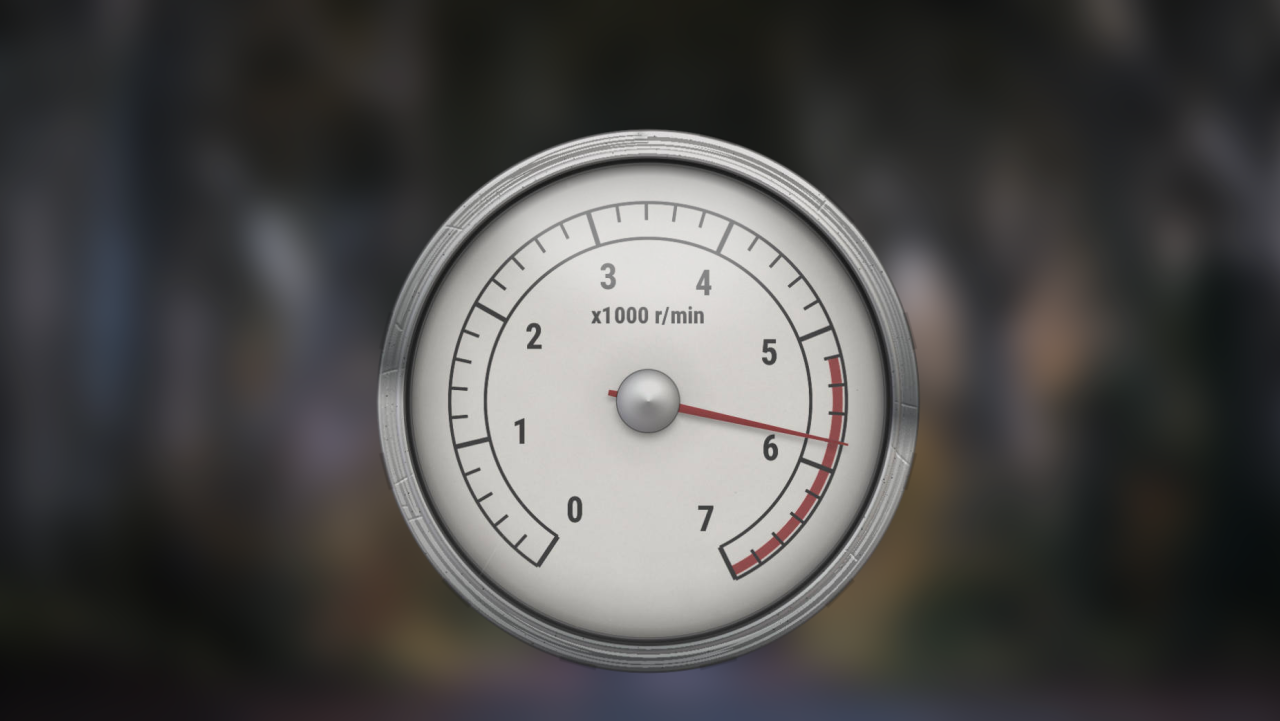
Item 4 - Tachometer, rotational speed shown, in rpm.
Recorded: 5800 rpm
